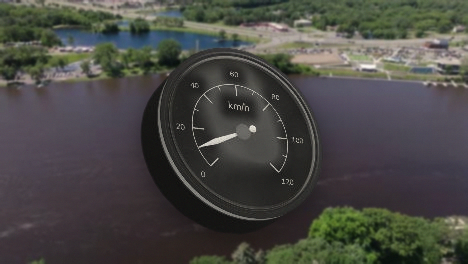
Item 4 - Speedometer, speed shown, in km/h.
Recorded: 10 km/h
